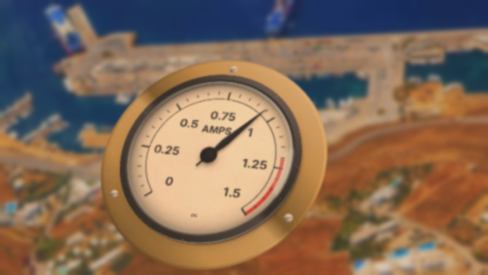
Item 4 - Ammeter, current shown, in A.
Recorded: 0.95 A
